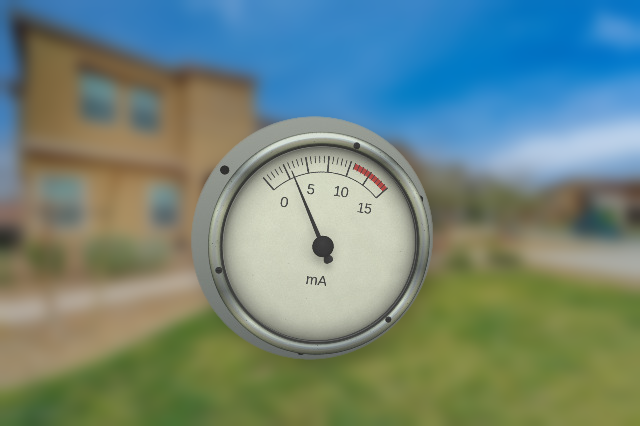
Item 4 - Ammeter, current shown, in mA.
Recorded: 3 mA
